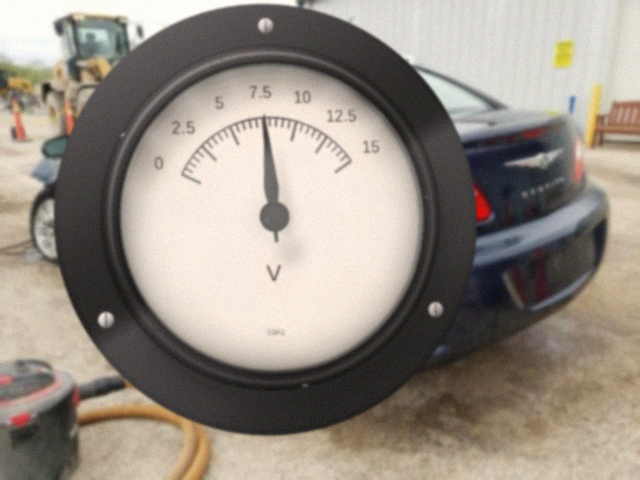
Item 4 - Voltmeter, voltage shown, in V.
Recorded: 7.5 V
